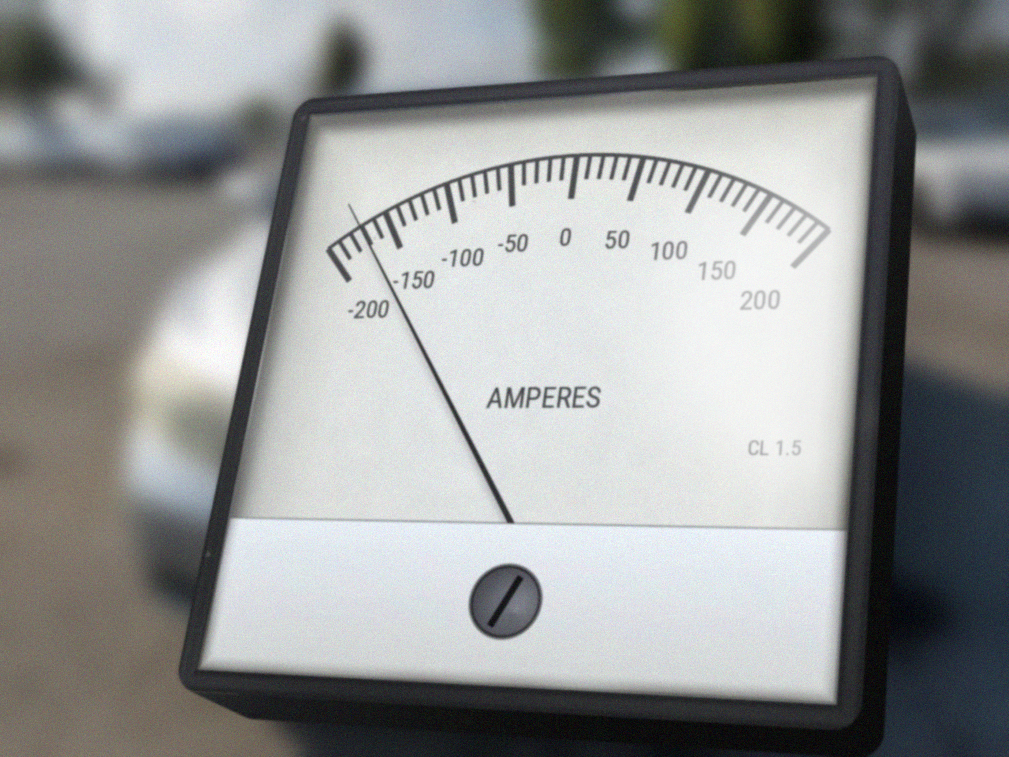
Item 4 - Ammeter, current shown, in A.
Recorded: -170 A
